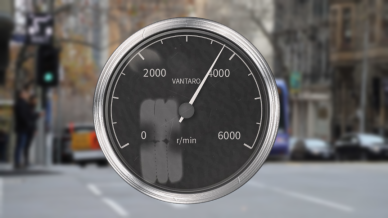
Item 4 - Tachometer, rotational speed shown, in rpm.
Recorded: 3750 rpm
